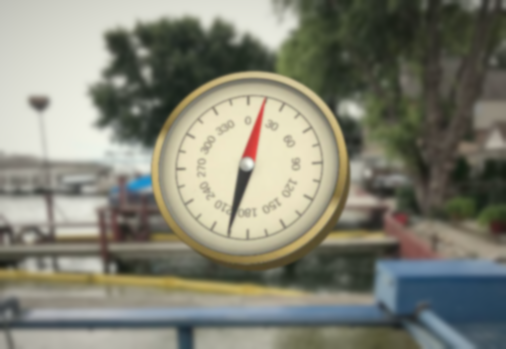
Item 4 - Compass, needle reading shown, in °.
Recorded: 15 °
